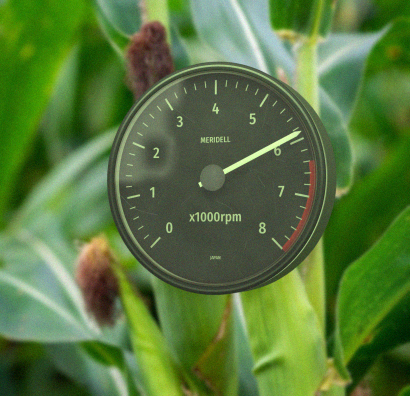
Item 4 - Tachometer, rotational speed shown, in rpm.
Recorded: 5900 rpm
